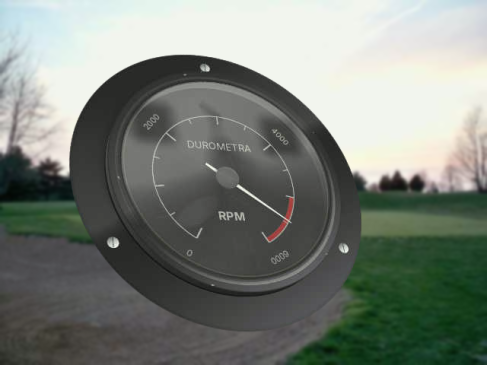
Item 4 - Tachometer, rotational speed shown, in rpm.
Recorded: 5500 rpm
